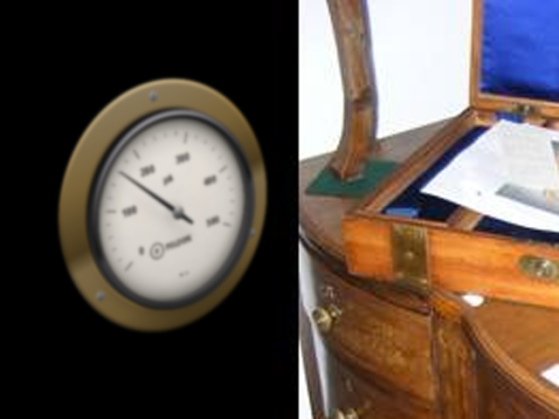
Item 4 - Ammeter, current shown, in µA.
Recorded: 160 µA
